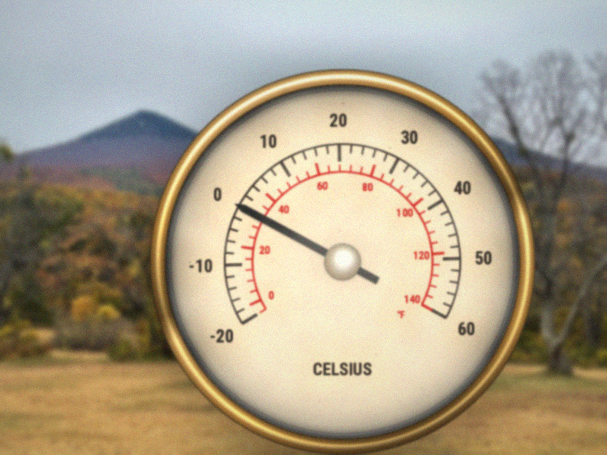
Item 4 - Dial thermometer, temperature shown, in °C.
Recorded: 0 °C
